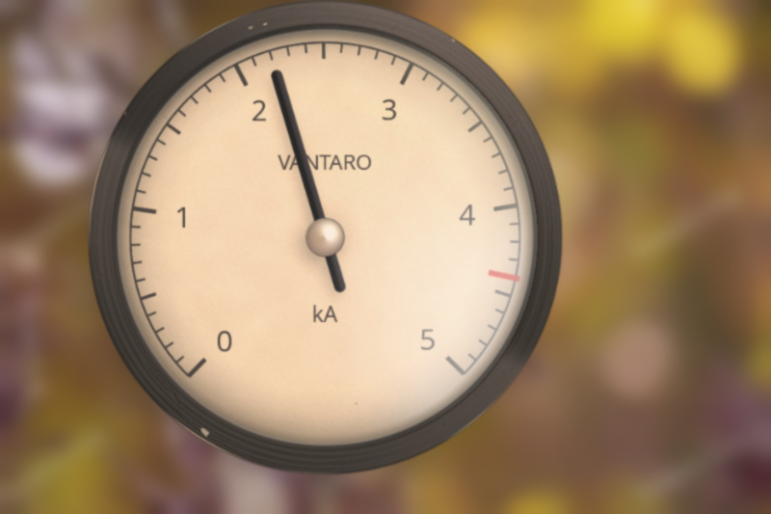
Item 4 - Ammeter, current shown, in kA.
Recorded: 2.2 kA
